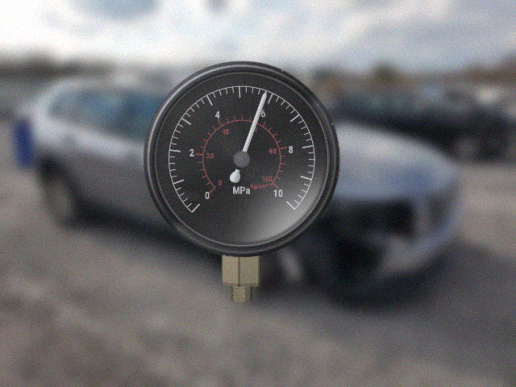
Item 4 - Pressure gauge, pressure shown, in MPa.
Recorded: 5.8 MPa
